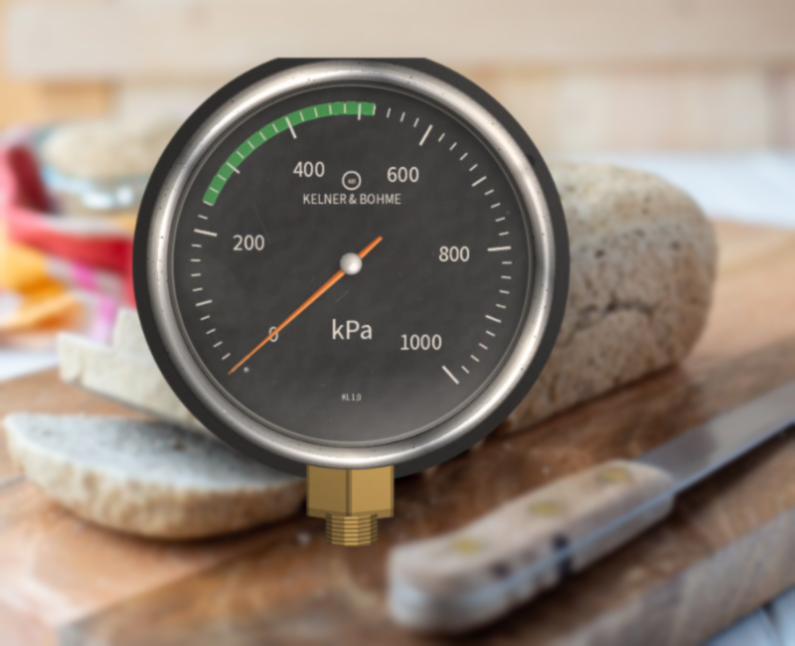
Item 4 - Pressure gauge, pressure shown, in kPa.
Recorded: 0 kPa
